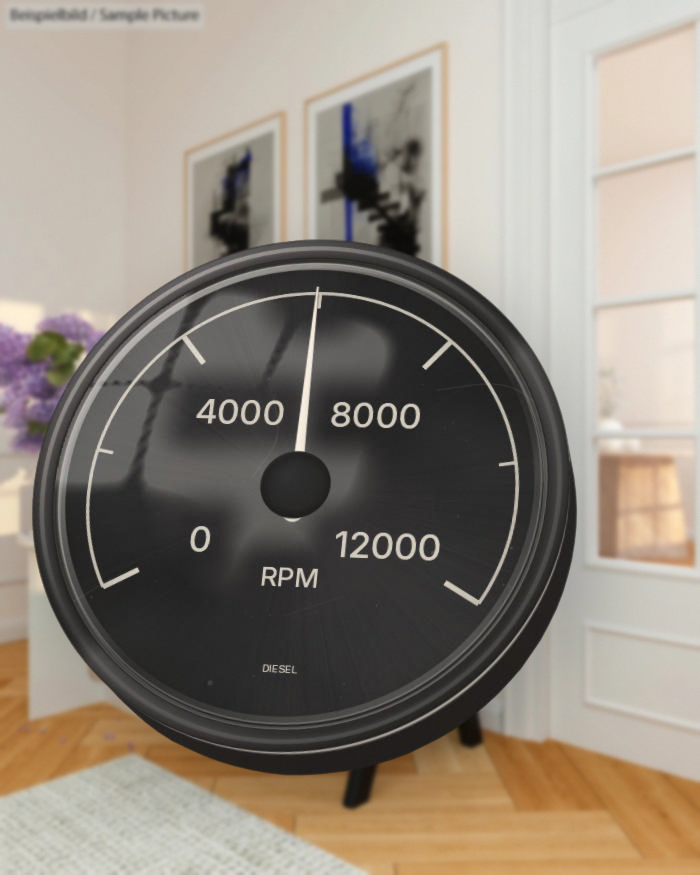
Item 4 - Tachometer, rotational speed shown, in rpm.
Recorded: 6000 rpm
